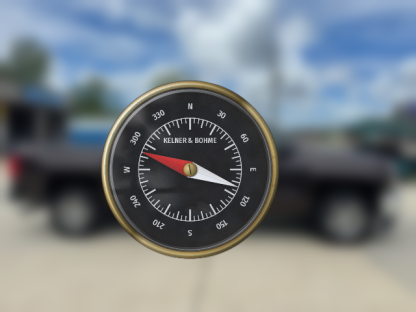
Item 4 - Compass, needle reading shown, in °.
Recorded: 290 °
